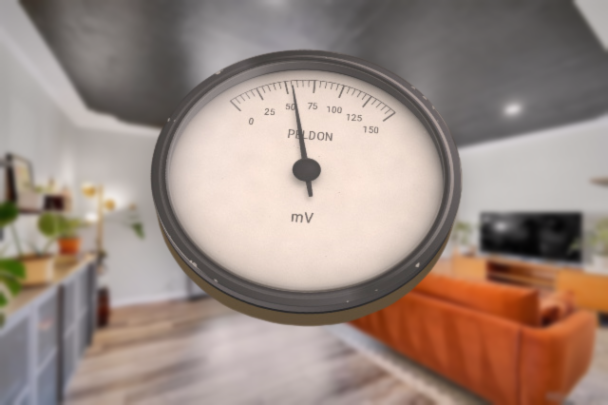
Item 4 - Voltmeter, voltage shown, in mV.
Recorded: 55 mV
